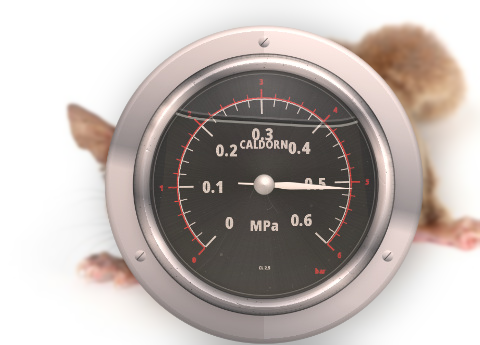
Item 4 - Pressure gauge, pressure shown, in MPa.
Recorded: 0.51 MPa
